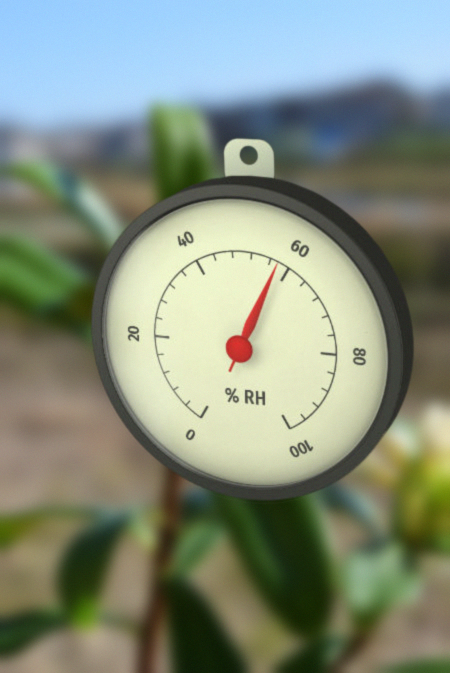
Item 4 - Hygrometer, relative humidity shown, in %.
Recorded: 58 %
